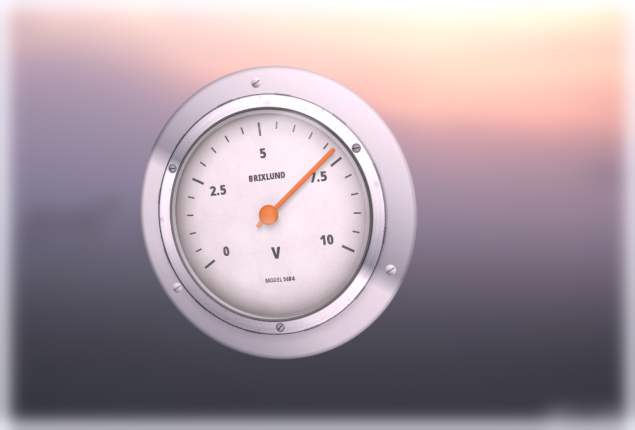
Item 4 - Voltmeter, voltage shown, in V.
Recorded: 7.25 V
